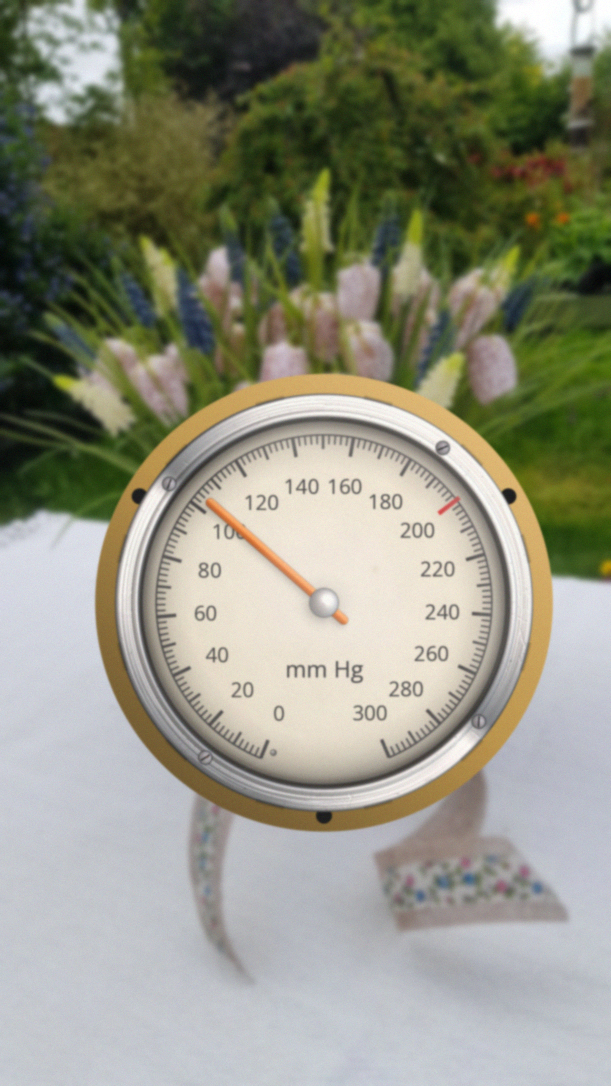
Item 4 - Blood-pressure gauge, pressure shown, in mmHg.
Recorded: 104 mmHg
